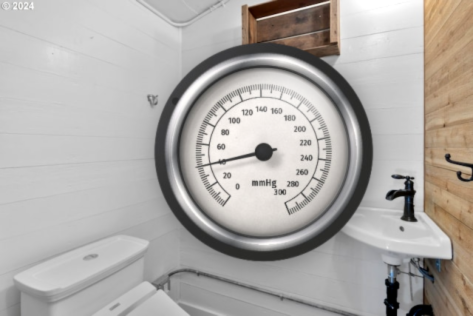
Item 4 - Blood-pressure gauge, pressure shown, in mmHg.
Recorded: 40 mmHg
